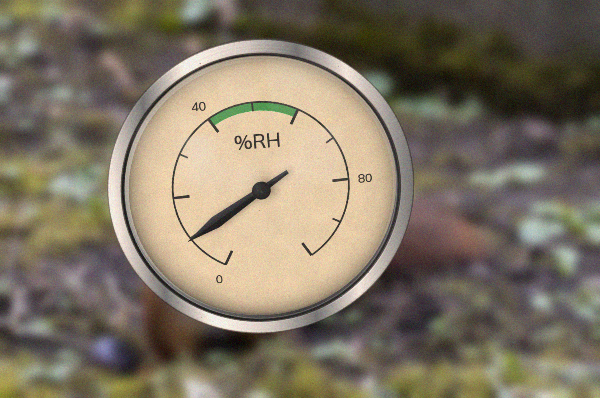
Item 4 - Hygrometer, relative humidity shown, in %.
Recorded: 10 %
